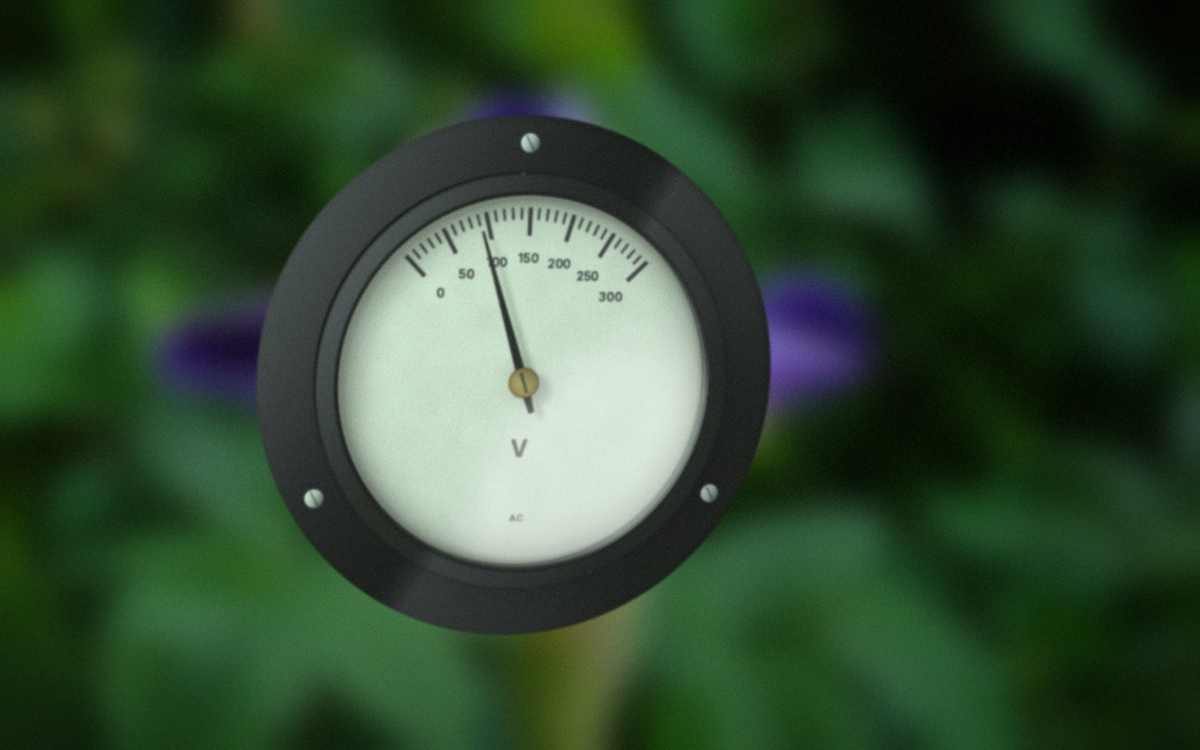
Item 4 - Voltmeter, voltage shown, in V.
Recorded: 90 V
